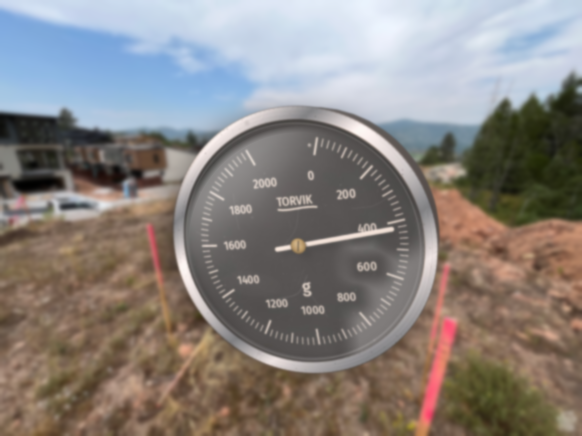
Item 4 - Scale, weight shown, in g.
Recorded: 420 g
